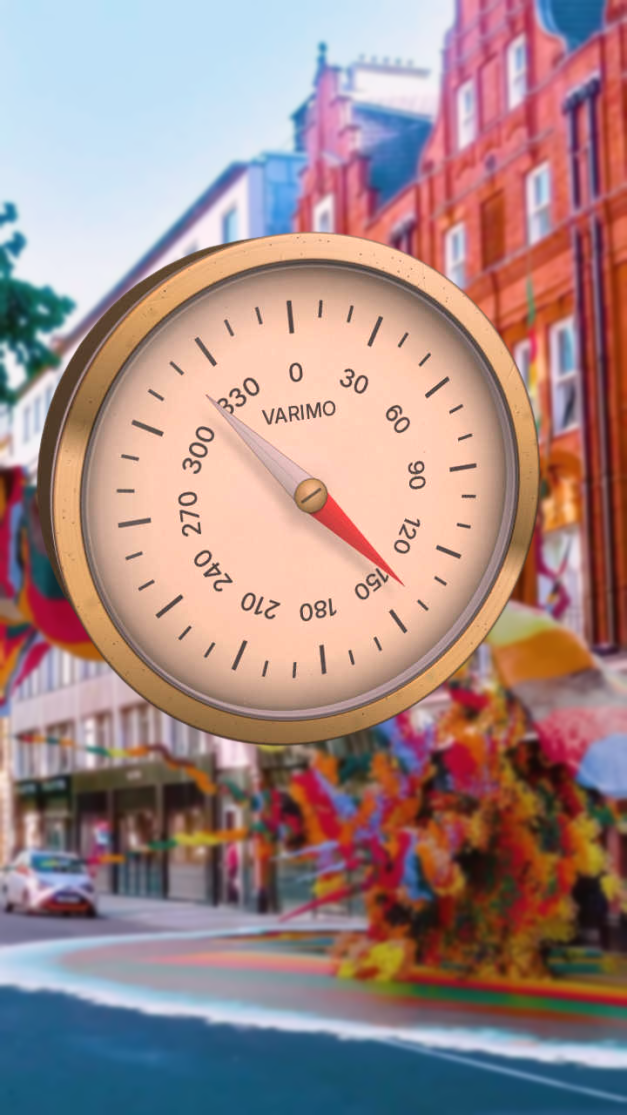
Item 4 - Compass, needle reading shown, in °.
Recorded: 140 °
